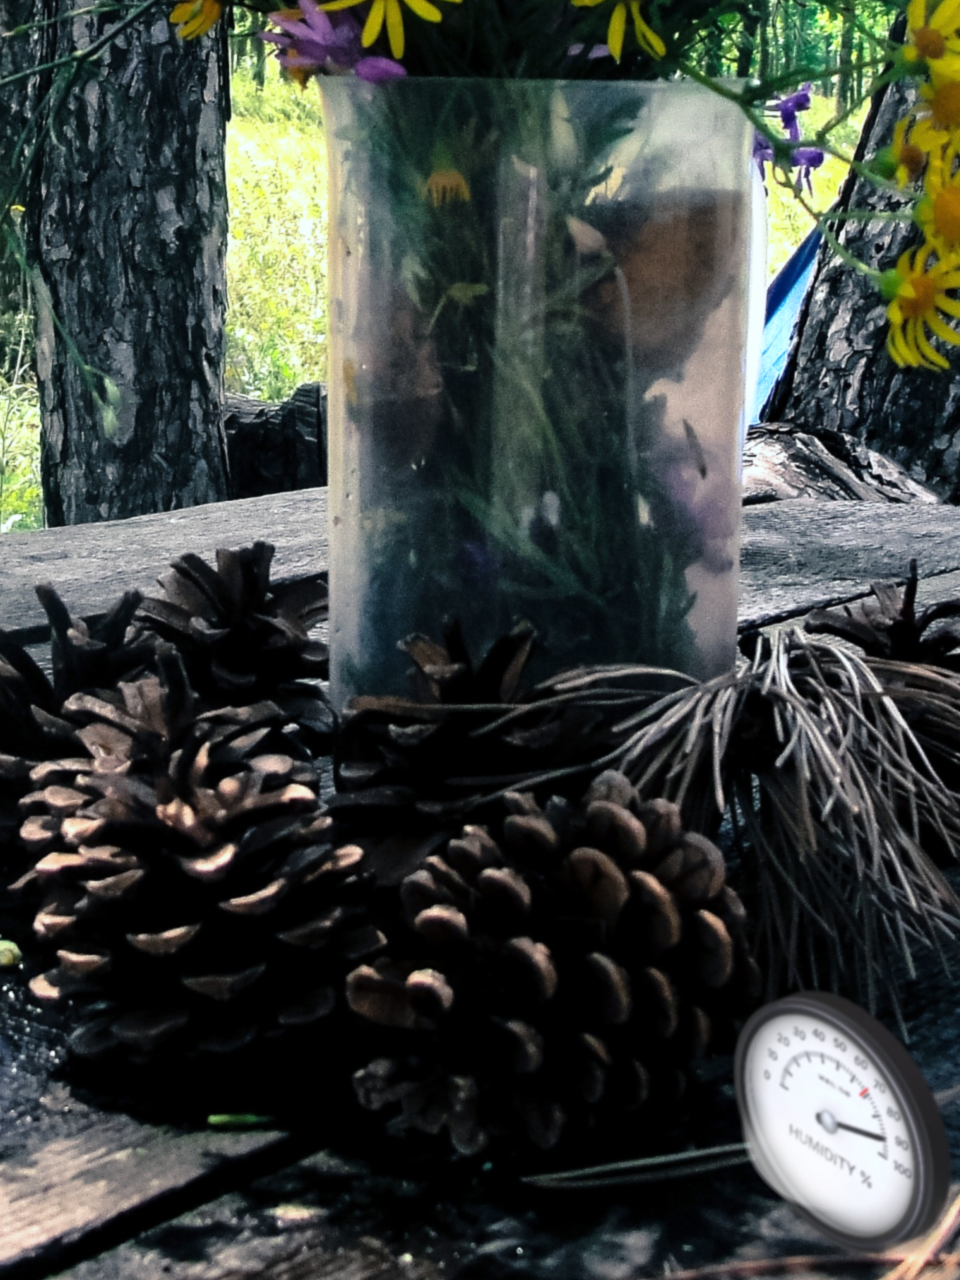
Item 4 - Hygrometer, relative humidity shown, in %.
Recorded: 90 %
